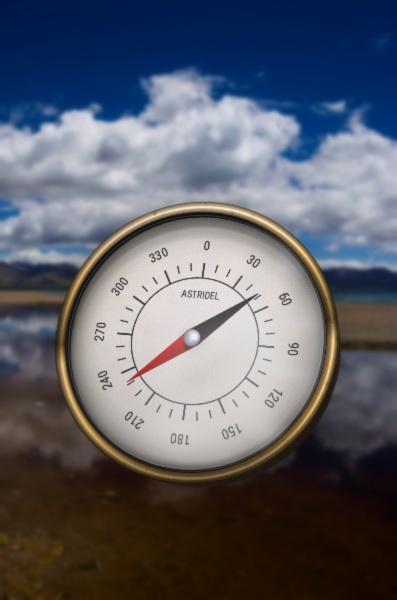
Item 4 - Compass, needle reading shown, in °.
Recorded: 230 °
